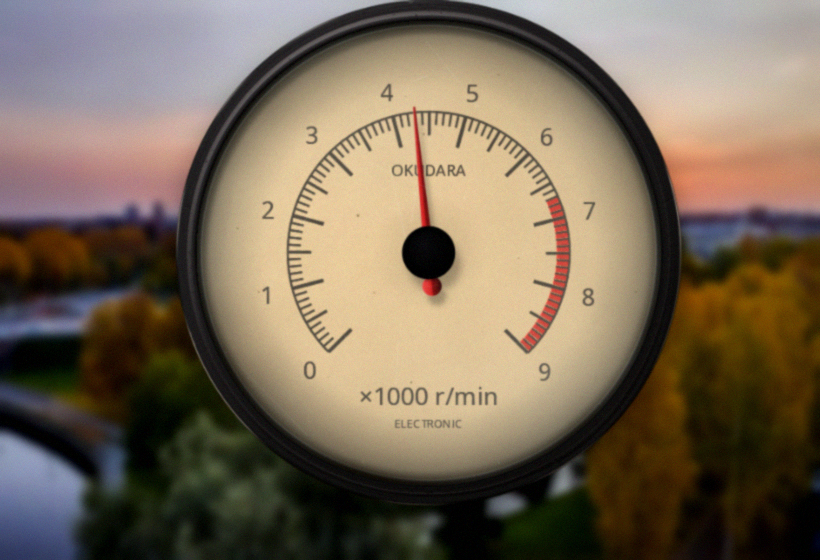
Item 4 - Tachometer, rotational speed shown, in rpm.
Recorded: 4300 rpm
